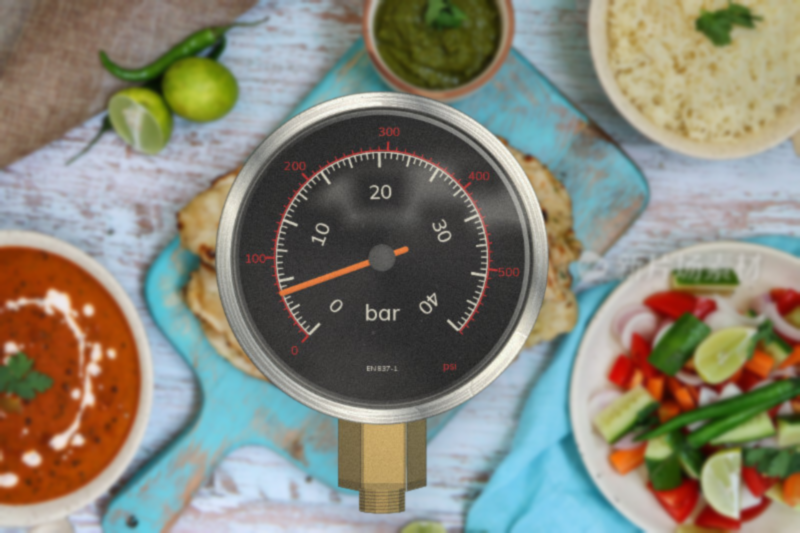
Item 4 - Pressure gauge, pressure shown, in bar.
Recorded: 4 bar
